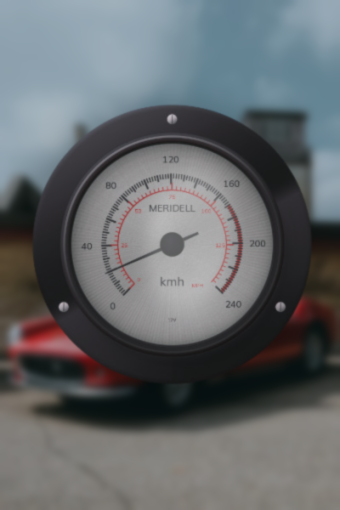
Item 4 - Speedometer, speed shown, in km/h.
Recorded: 20 km/h
